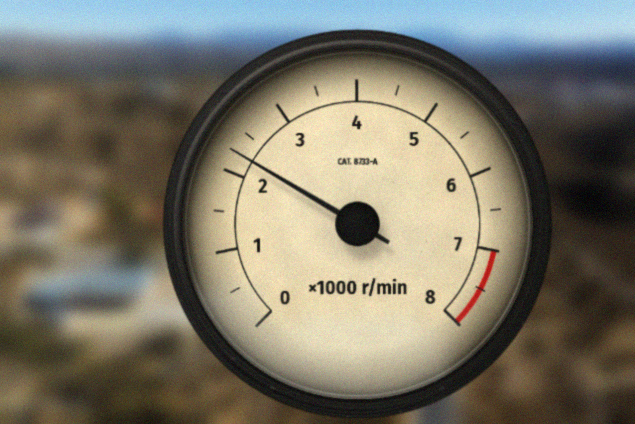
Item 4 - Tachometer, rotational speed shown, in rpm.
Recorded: 2250 rpm
